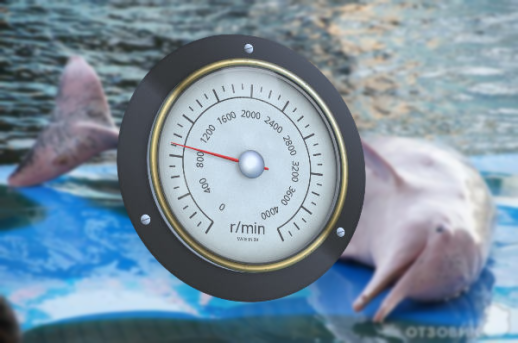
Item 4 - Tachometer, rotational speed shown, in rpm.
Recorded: 900 rpm
